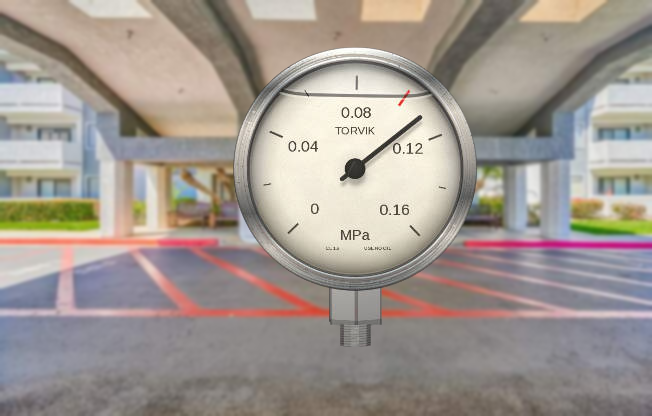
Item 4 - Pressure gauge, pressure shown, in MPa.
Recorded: 0.11 MPa
